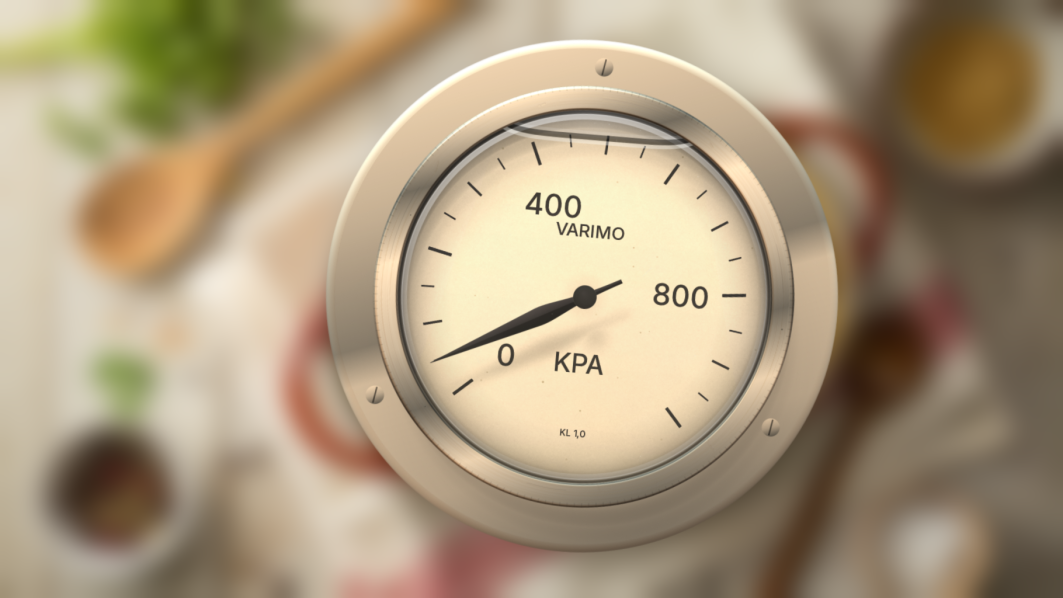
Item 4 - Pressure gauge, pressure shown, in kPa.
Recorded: 50 kPa
